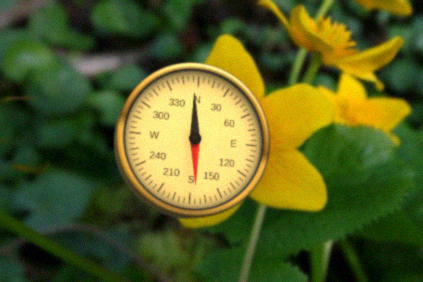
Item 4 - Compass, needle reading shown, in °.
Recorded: 175 °
